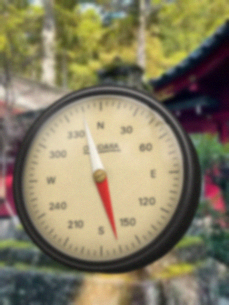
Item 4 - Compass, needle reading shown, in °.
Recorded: 165 °
